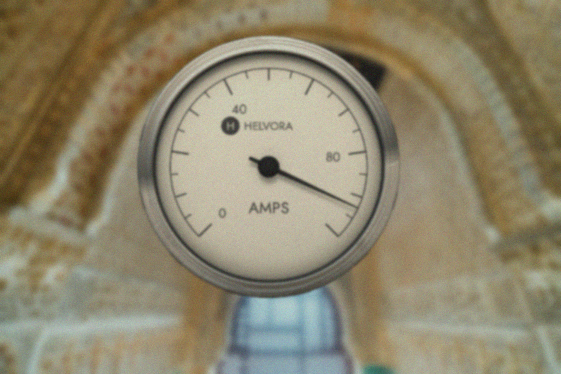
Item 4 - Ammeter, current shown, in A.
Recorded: 92.5 A
